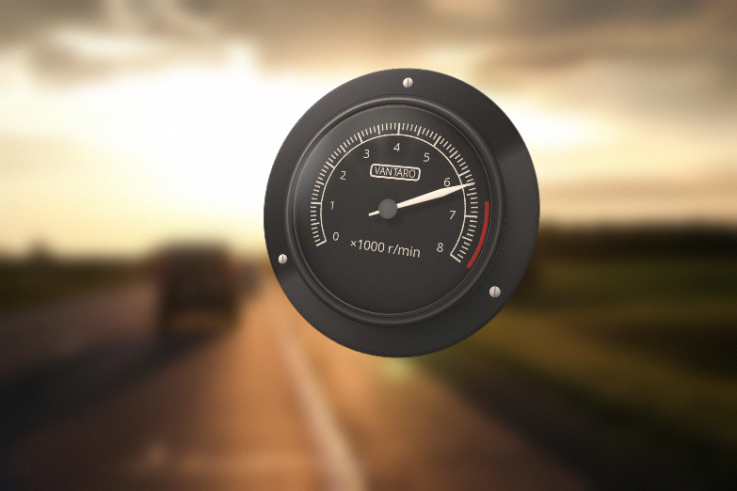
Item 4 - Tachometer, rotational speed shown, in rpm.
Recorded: 6300 rpm
